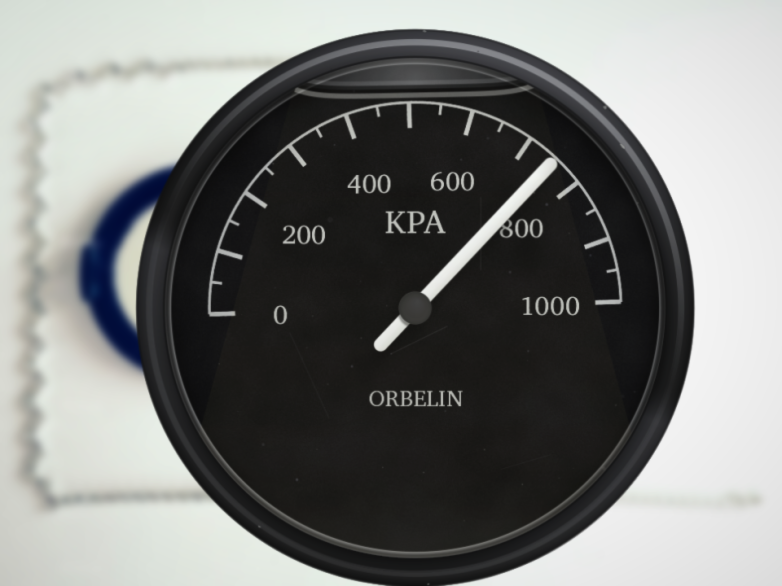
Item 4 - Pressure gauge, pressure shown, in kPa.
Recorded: 750 kPa
